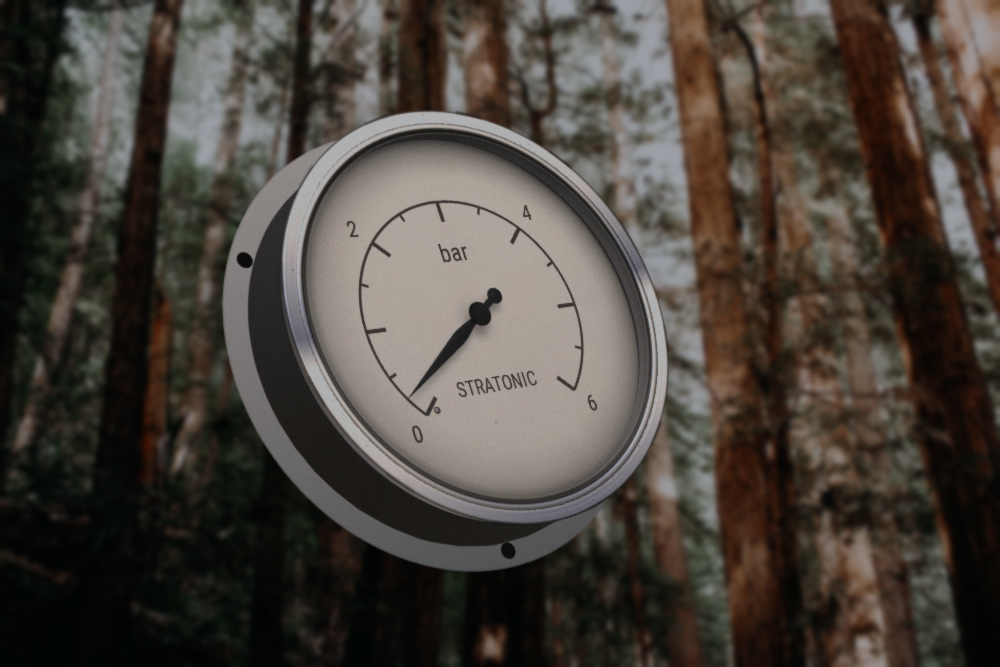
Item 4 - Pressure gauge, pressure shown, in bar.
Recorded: 0.25 bar
